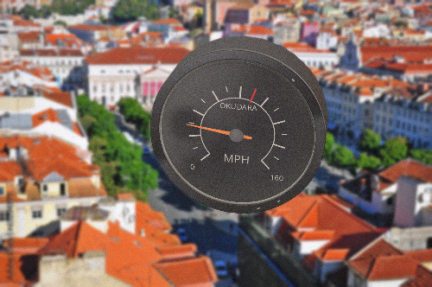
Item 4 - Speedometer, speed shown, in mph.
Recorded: 30 mph
